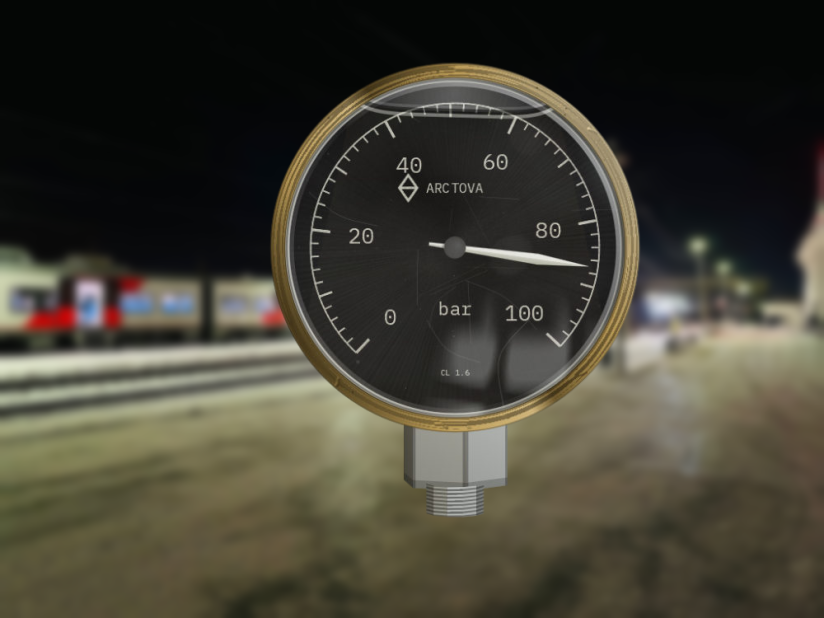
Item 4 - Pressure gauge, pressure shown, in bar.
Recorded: 87 bar
